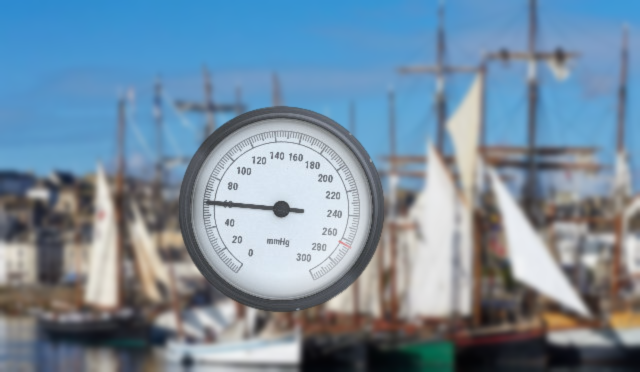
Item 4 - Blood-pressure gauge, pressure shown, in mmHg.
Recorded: 60 mmHg
